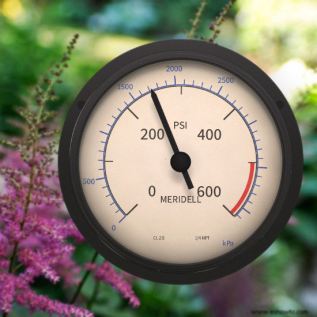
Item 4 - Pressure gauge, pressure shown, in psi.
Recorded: 250 psi
